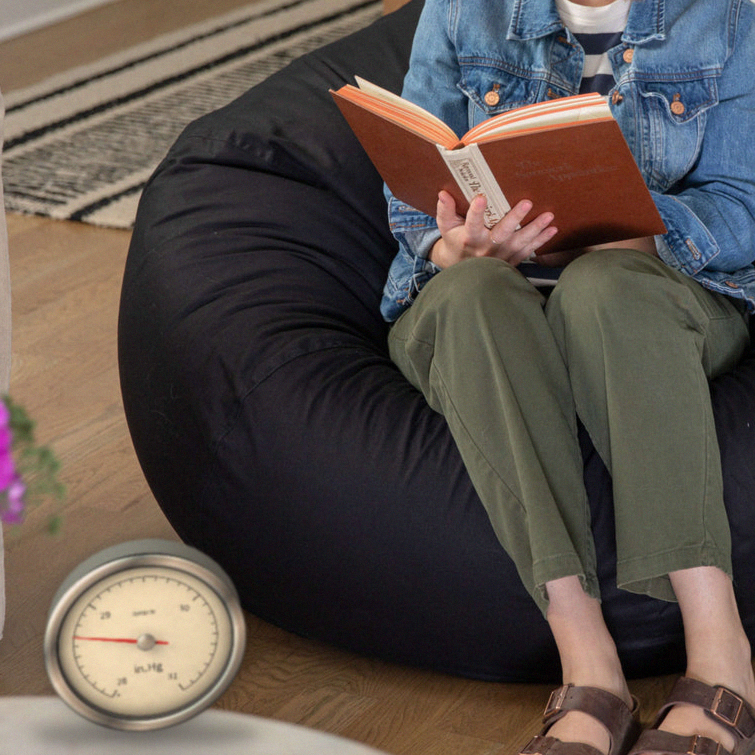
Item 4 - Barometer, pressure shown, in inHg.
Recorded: 28.7 inHg
